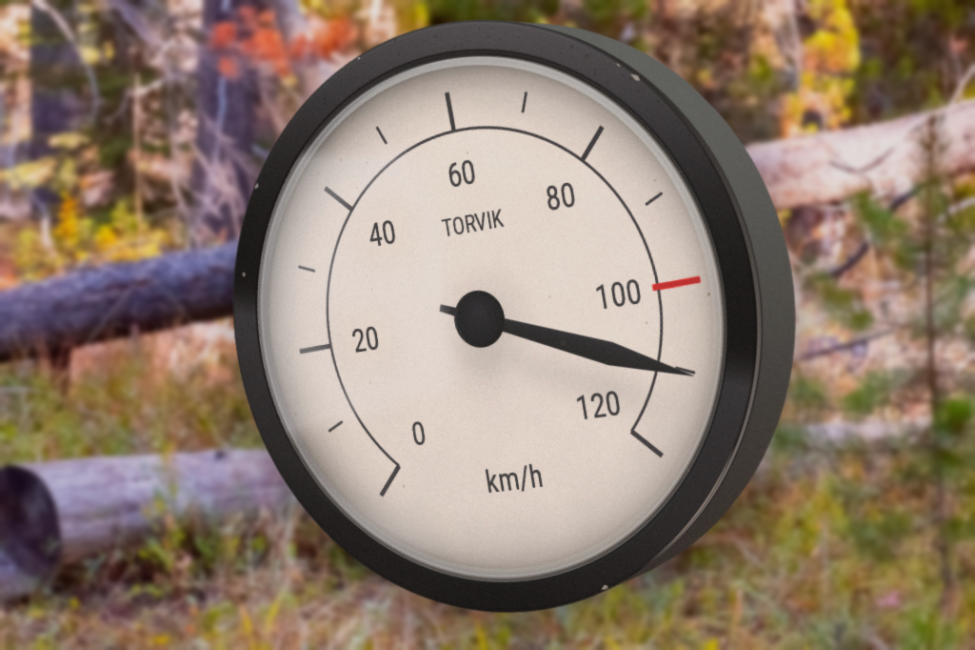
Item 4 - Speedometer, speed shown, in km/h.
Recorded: 110 km/h
